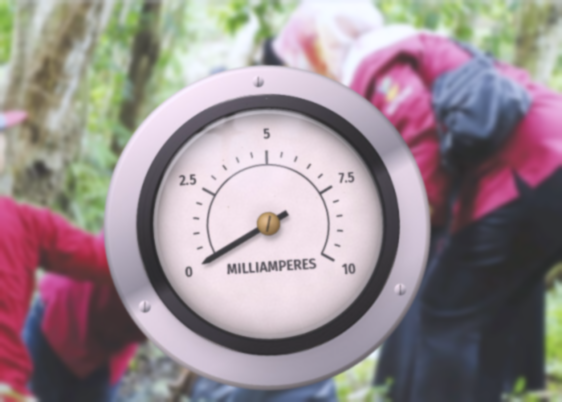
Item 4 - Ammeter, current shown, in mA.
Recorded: 0 mA
